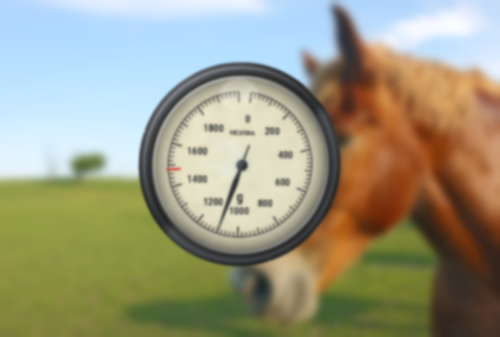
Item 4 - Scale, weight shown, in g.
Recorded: 1100 g
